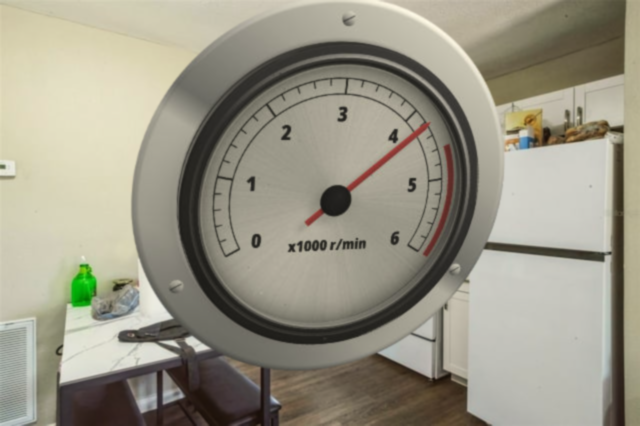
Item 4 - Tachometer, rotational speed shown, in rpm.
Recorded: 4200 rpm
